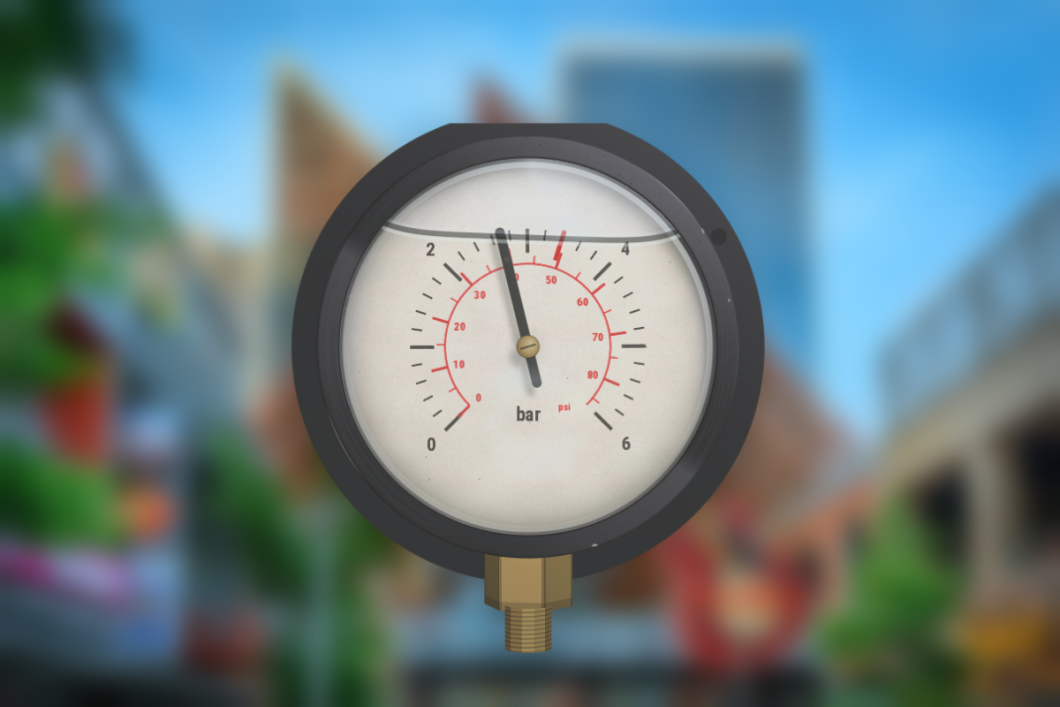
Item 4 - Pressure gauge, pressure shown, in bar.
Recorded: 2.7 bar
